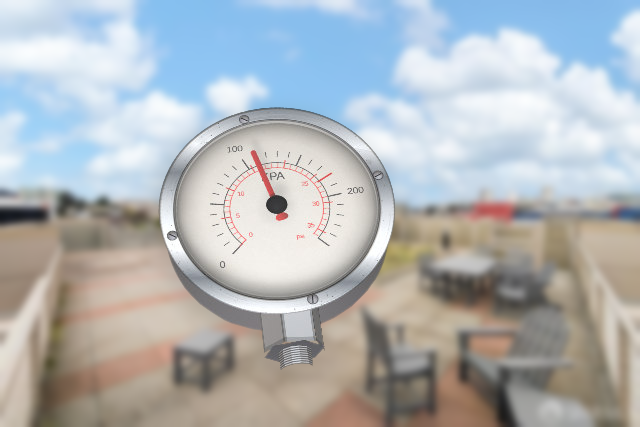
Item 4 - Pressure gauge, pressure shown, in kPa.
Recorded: 110 kPa
